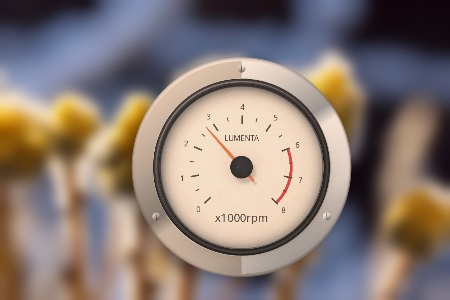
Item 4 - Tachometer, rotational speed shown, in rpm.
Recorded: 2750 rpm
